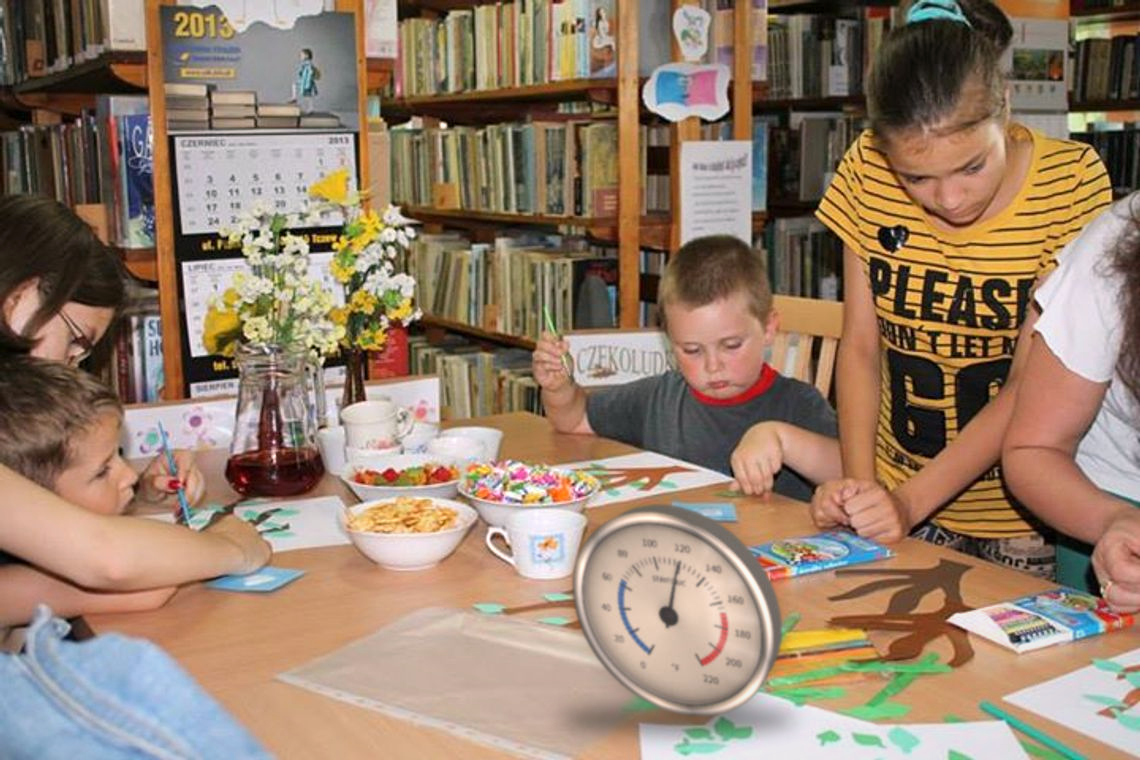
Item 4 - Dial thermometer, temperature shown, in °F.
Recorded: 120 °F
